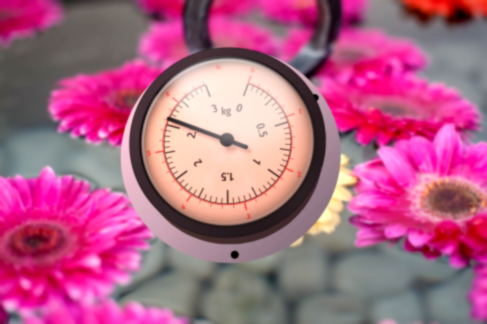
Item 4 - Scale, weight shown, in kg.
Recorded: 2.55 kg
